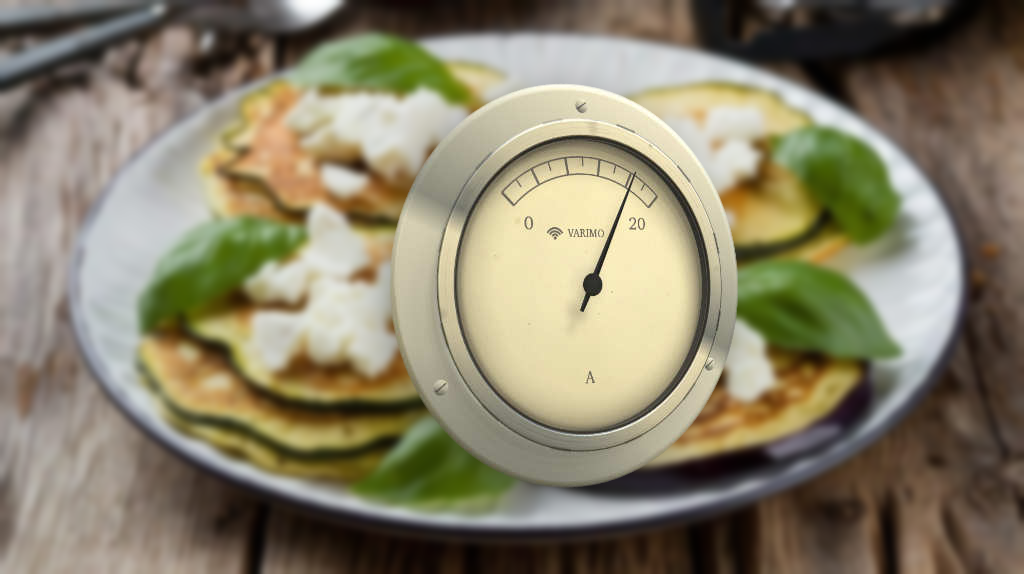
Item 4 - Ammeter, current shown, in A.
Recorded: 16 A
